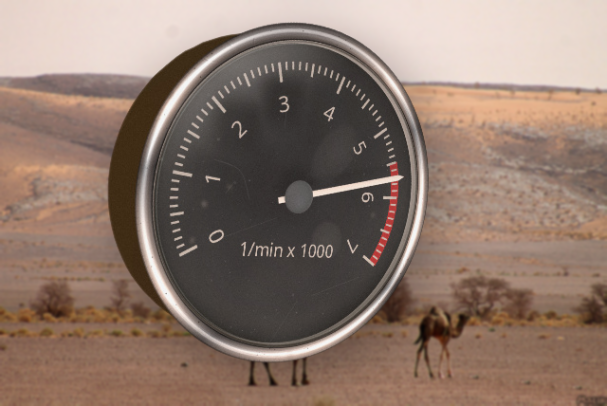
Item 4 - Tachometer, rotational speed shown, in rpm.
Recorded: 5700 rpm
